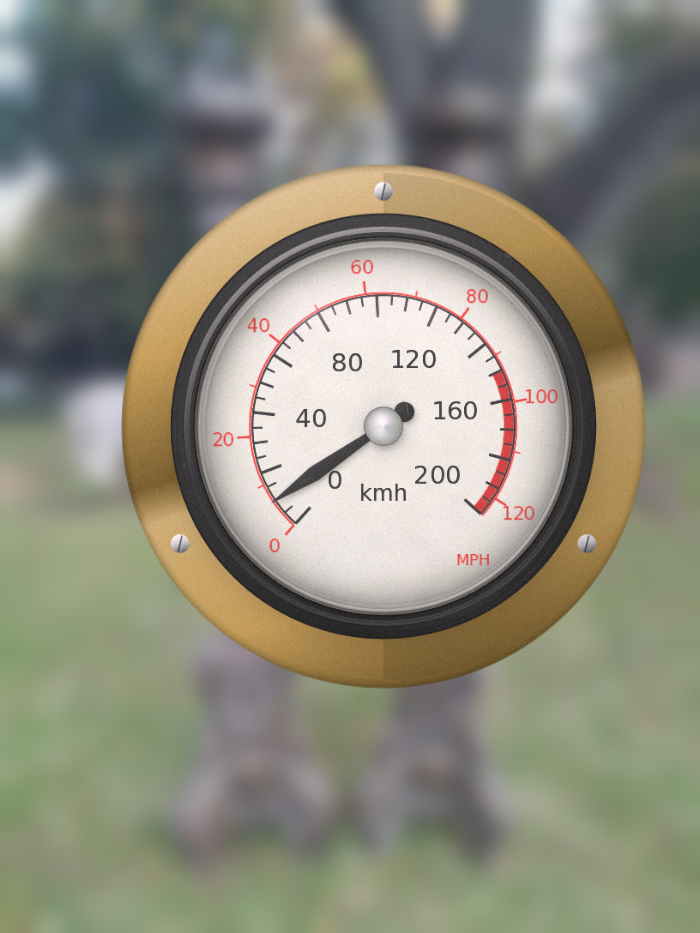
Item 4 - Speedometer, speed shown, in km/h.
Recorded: 10 km/h
